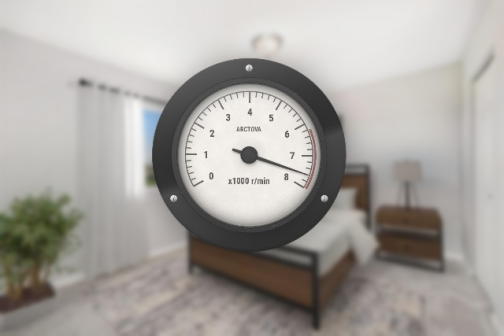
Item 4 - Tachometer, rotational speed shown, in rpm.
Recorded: 7600 rpm
